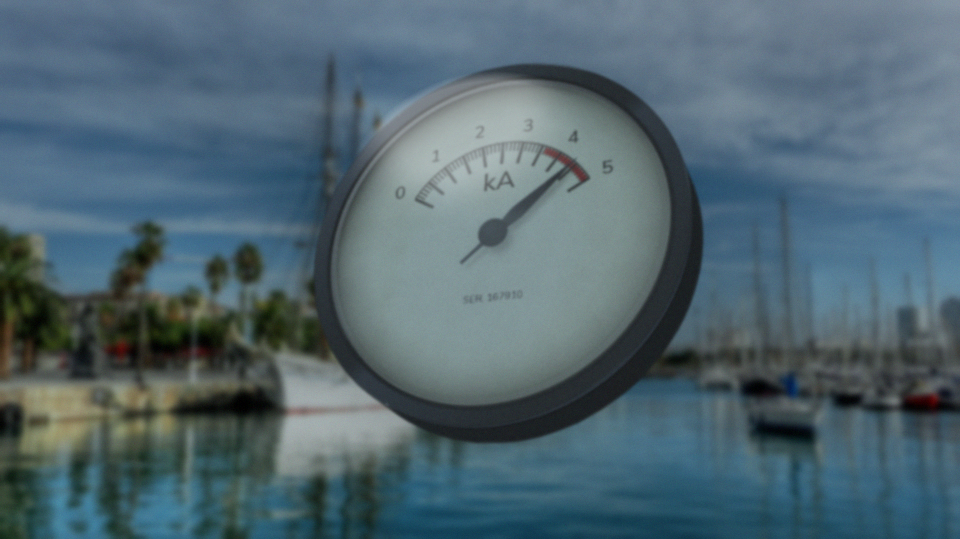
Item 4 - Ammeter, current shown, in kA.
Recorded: 4.5 kA
